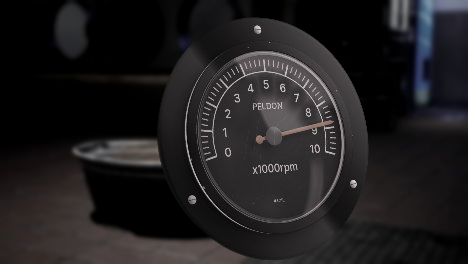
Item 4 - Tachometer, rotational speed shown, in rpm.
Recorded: 8800 rpm
